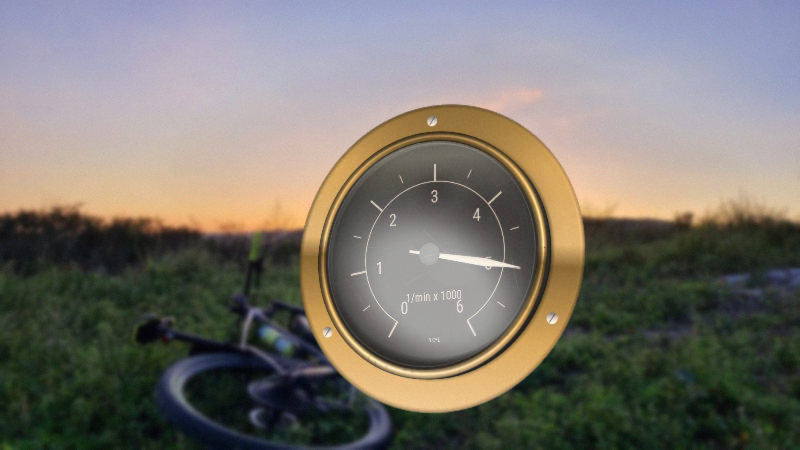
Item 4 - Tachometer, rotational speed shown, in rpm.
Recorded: 5000 rpm
